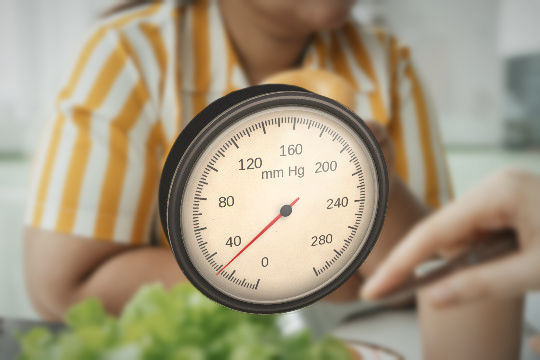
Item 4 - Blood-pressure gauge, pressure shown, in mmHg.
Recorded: 30 mmHg
